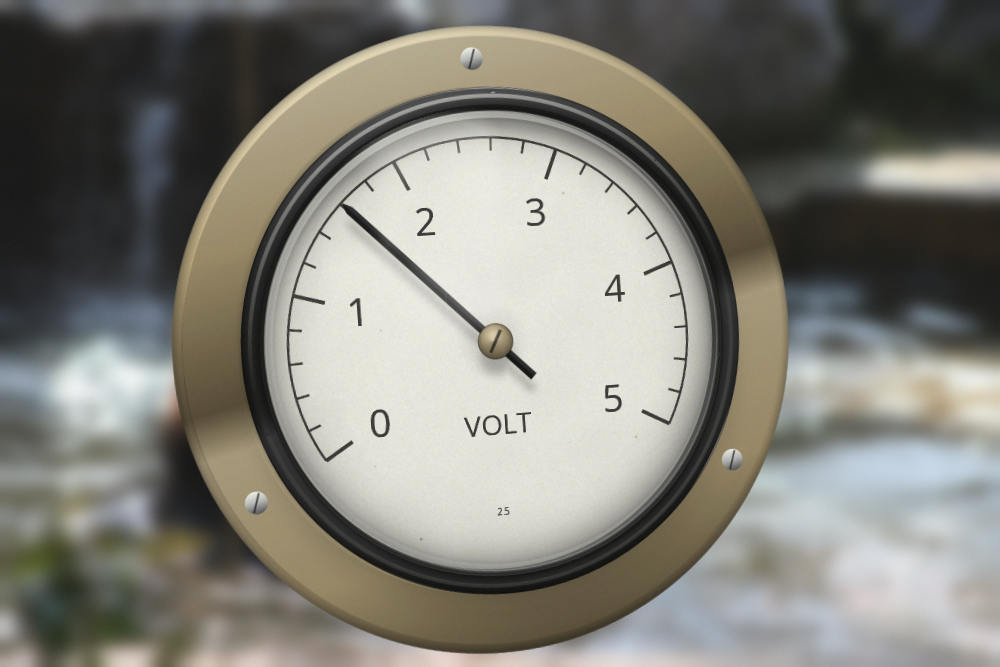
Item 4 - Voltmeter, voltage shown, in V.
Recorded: 1.6 V
